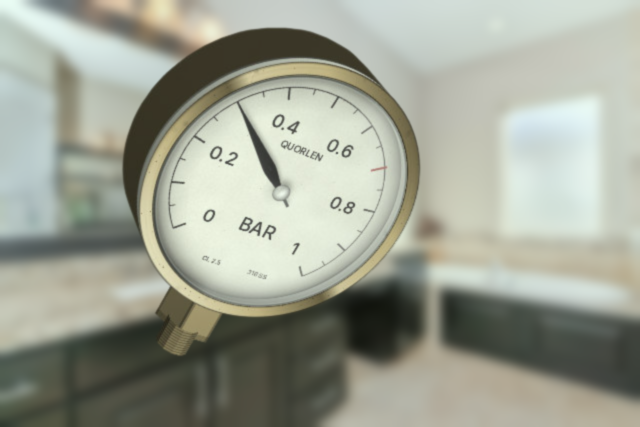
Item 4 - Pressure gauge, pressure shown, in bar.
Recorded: 0.3 bar
